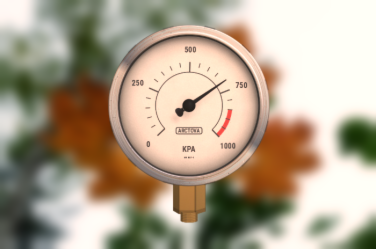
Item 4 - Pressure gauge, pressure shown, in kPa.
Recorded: 700 kPa
